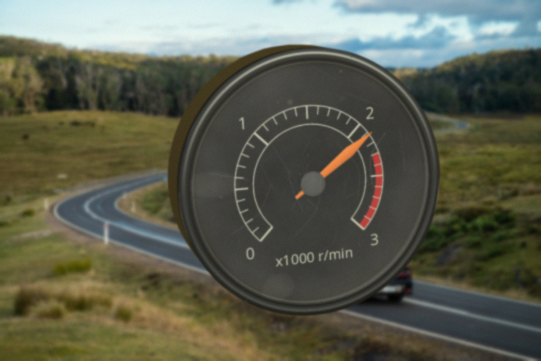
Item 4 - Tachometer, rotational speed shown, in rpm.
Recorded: 2100 rpm
